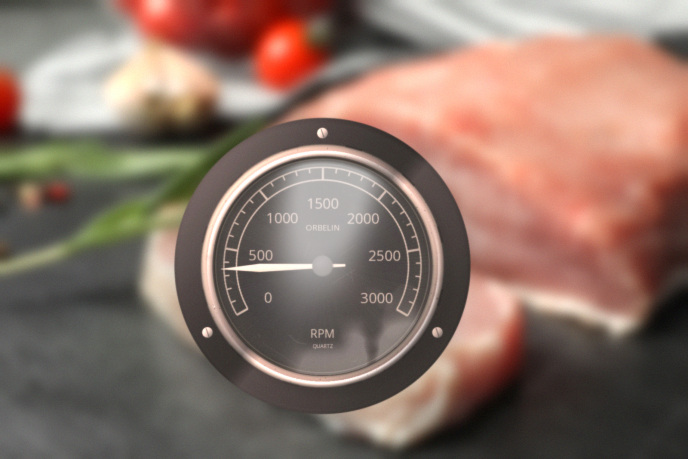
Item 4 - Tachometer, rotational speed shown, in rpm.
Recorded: 350 rpm
